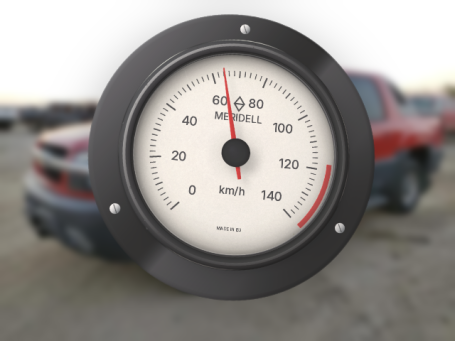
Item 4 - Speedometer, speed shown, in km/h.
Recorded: 64 km/h
